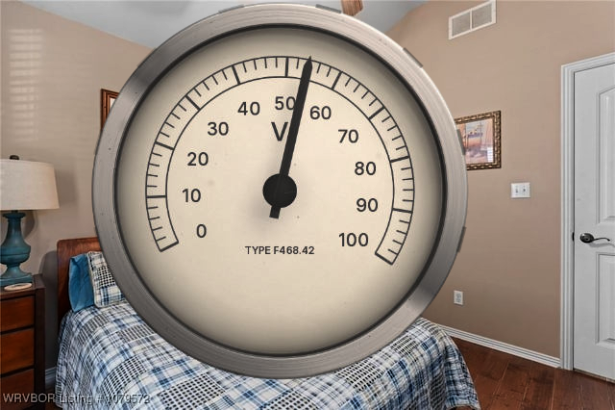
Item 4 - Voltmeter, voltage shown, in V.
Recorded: 54 V
